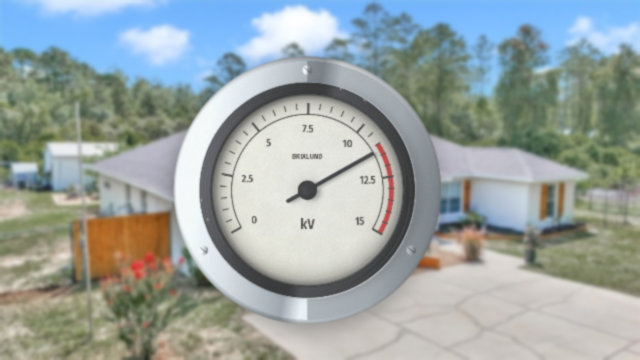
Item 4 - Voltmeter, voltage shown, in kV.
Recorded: 11.25 kV
